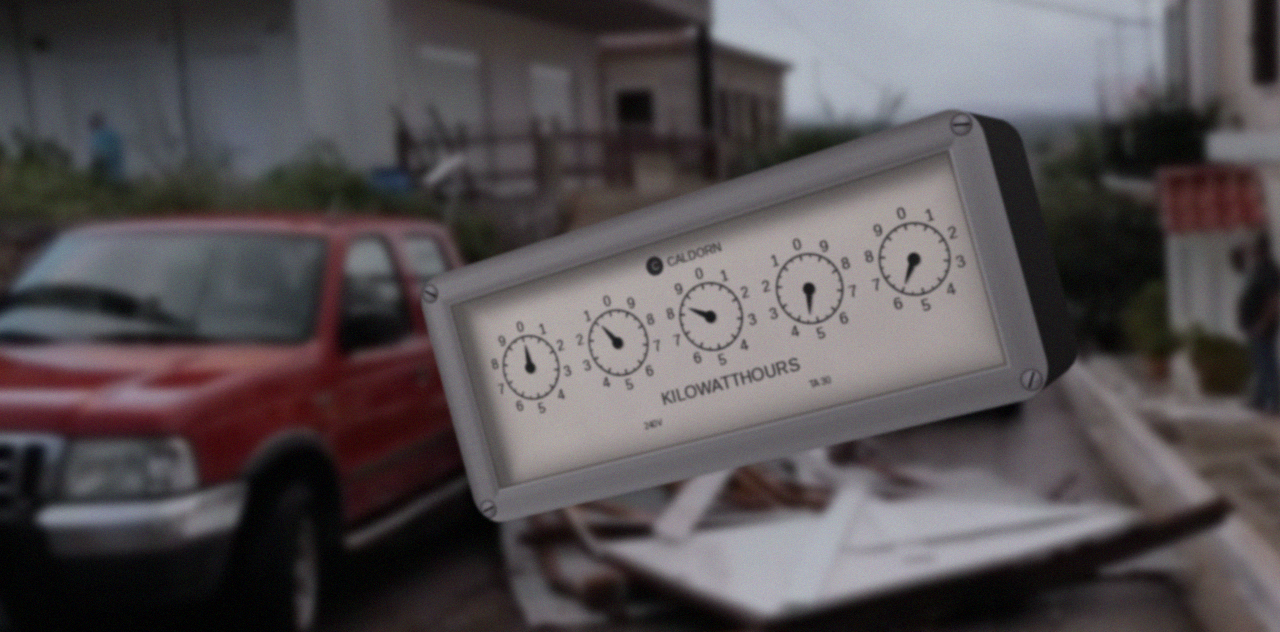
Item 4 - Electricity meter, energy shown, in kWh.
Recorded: 846 kWh
